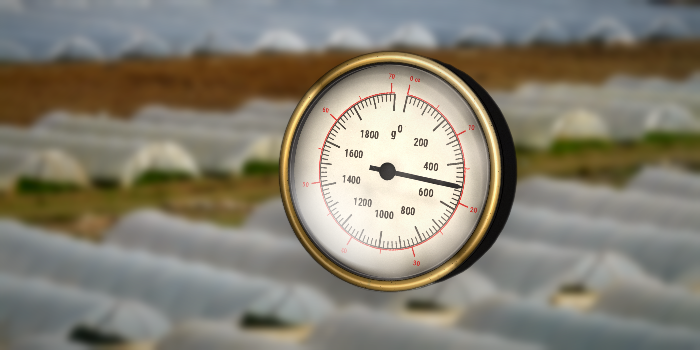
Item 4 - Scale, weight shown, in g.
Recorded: 500 g
